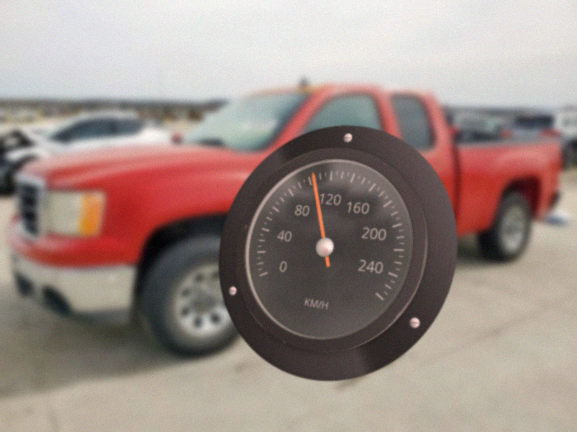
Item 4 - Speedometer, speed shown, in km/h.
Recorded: 105 km/h
